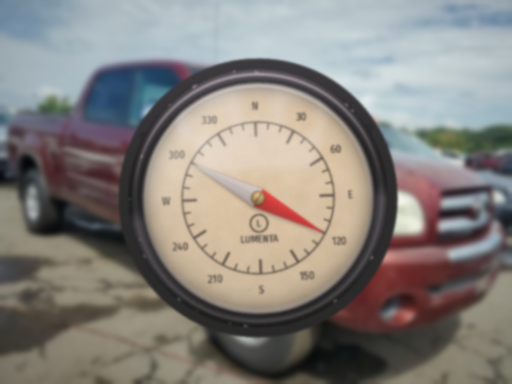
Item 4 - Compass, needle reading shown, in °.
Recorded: 120 °
